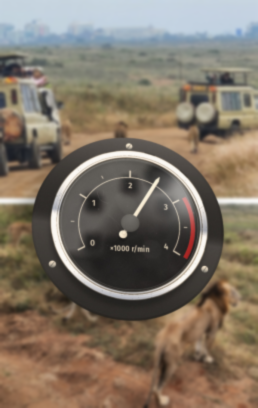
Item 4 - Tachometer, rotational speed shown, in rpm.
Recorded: 2500 rpm
